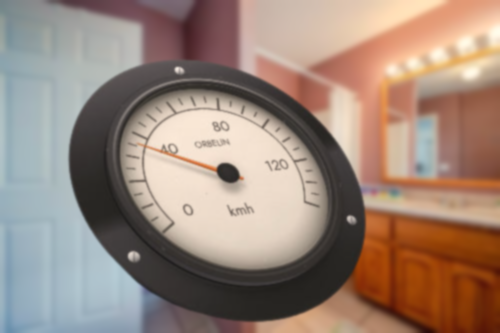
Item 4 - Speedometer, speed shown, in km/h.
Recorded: 35 km/h
